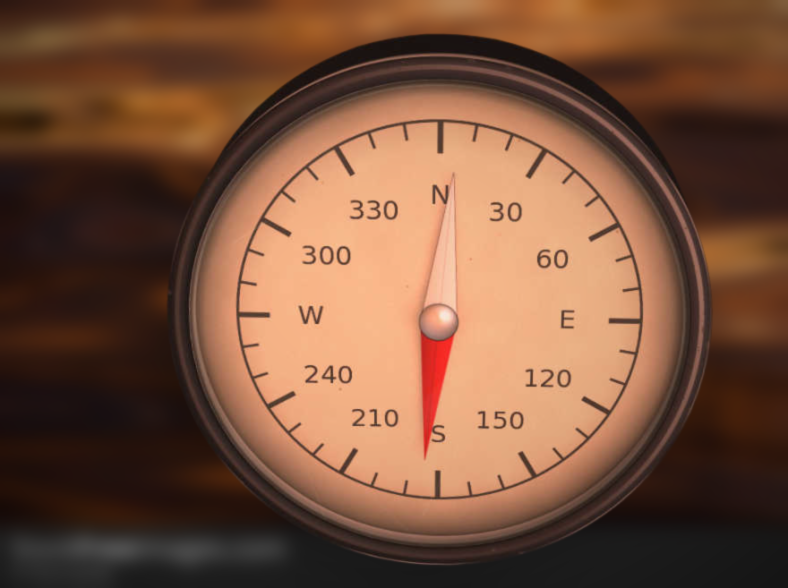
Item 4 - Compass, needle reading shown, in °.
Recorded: 185 °
